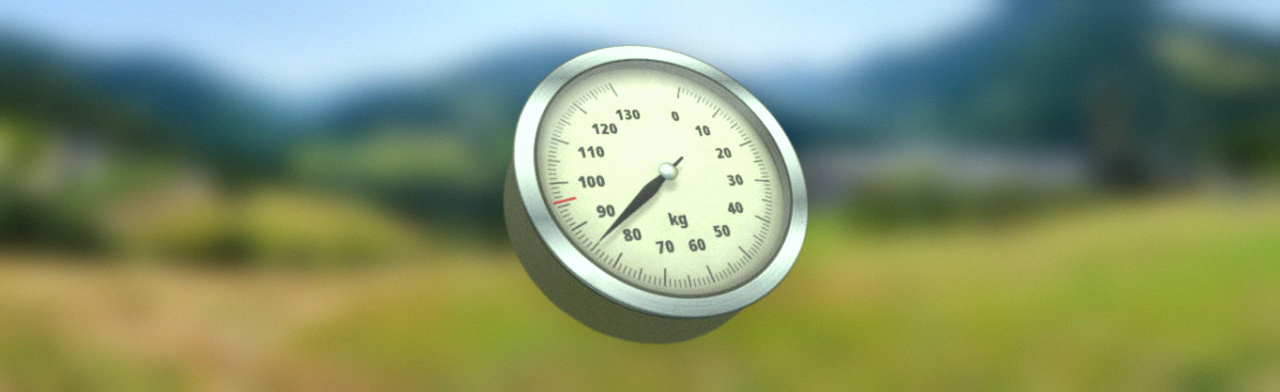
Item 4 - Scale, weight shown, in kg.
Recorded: 85 kg
